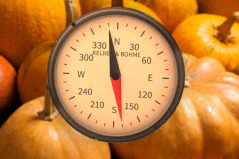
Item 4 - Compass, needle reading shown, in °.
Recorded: 170 °
